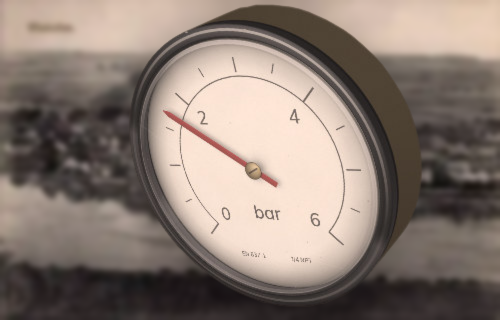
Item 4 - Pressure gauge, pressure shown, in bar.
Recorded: 1.75 bar
